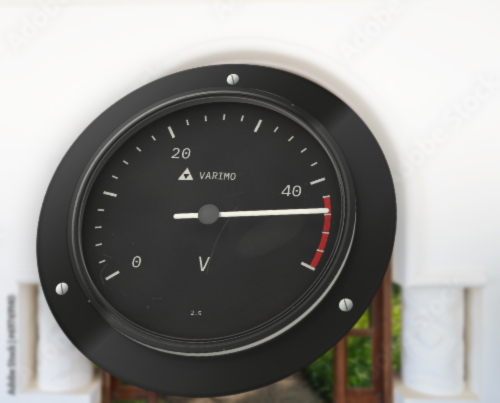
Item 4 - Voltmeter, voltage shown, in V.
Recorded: 44 V
